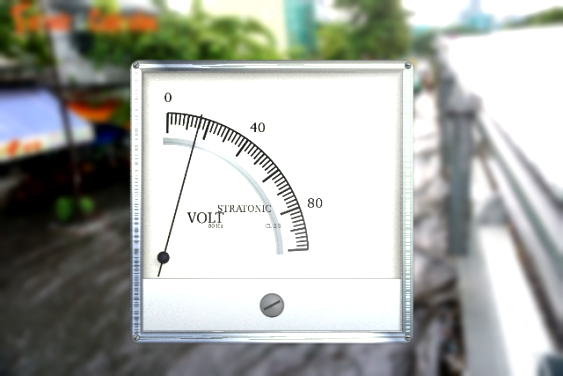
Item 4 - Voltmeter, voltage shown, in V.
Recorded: 16 V
